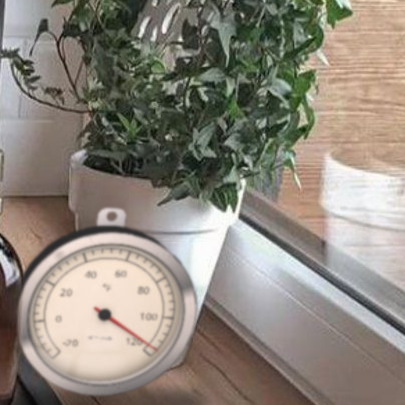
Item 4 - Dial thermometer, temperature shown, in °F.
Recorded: 116 °F
